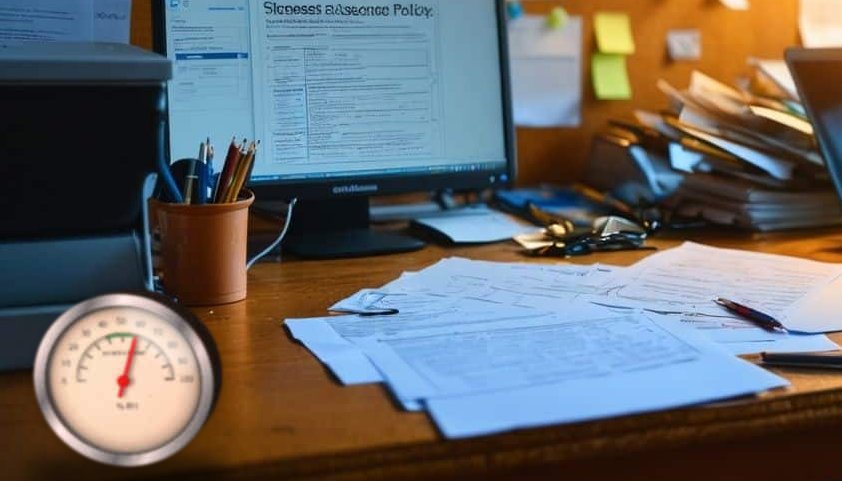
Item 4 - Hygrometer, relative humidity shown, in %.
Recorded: 60 %
